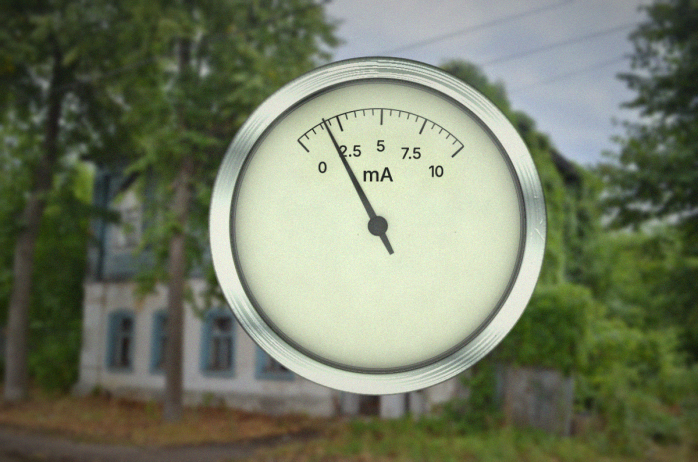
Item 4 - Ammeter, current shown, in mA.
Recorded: 1.75 mA
